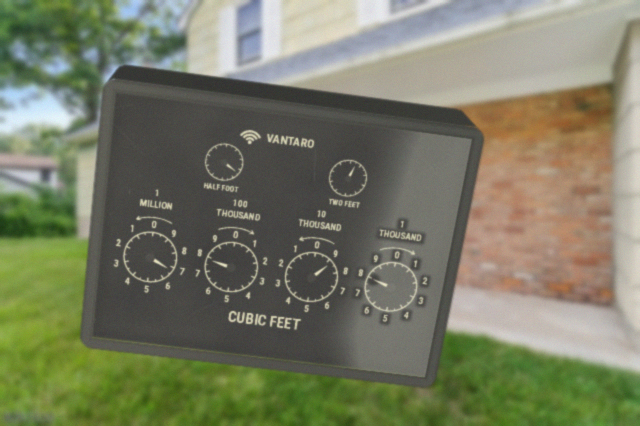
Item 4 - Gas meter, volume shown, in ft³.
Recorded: 678800 ft³
